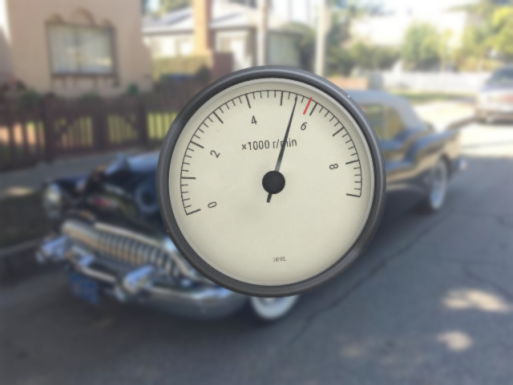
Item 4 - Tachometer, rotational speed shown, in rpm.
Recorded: 5400 rpm
